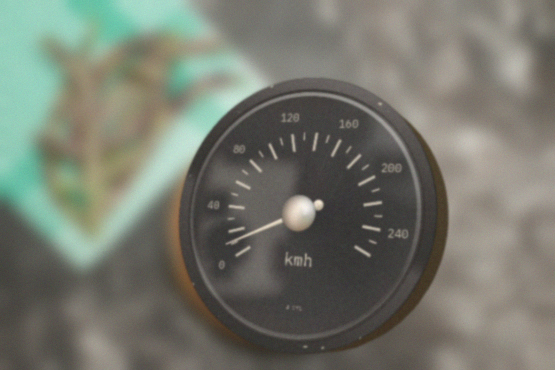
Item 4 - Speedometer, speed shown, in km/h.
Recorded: 10 km/h
